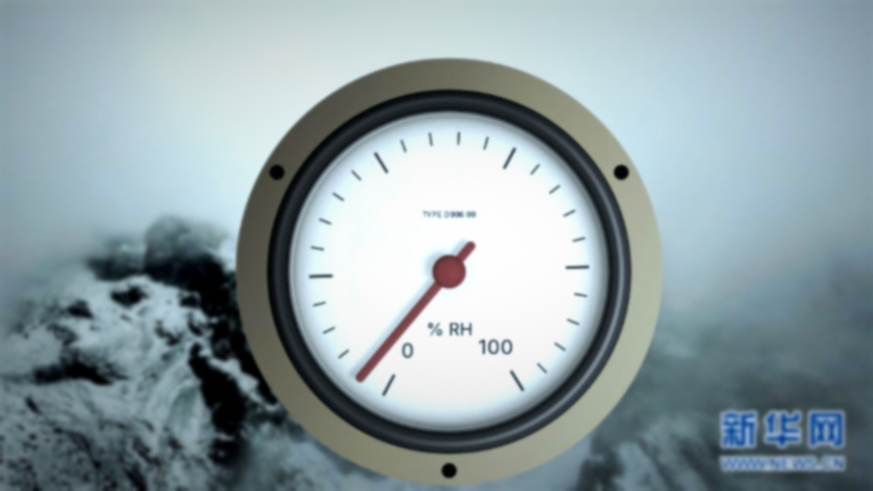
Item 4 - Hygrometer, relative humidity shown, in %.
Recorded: 4 %
